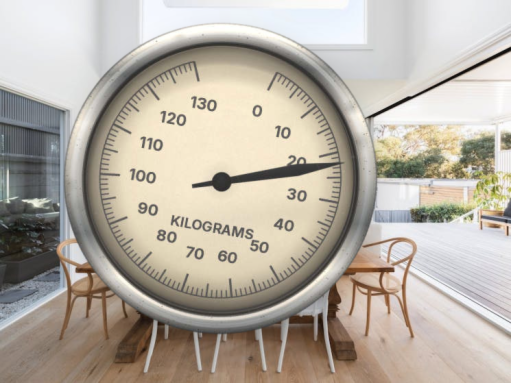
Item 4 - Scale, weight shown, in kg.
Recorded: 22 kg
